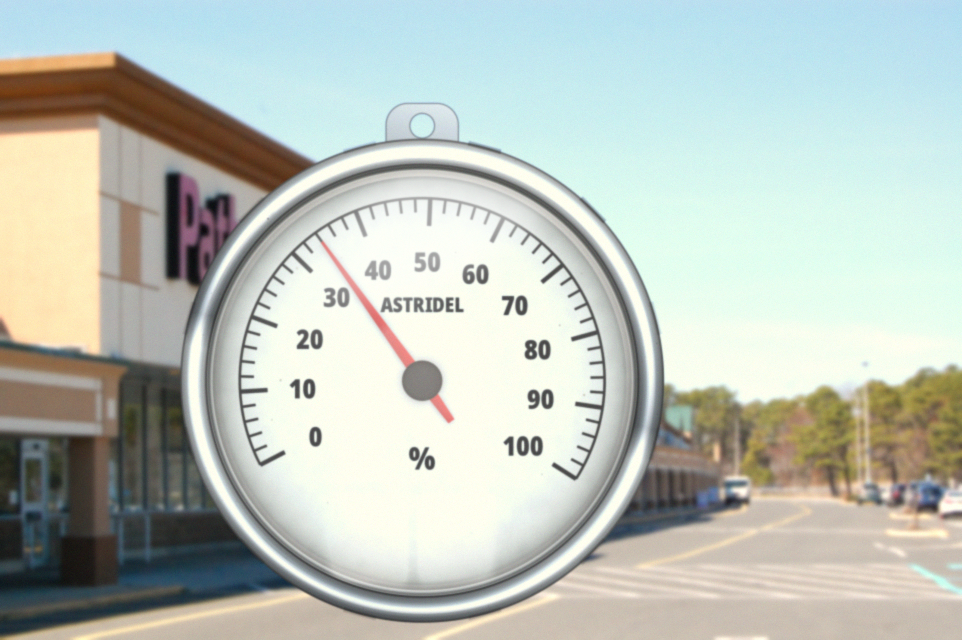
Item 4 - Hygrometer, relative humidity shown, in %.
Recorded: 34 %
